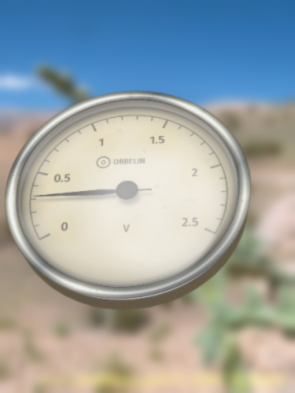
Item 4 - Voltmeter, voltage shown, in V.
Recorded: 0.3 V
